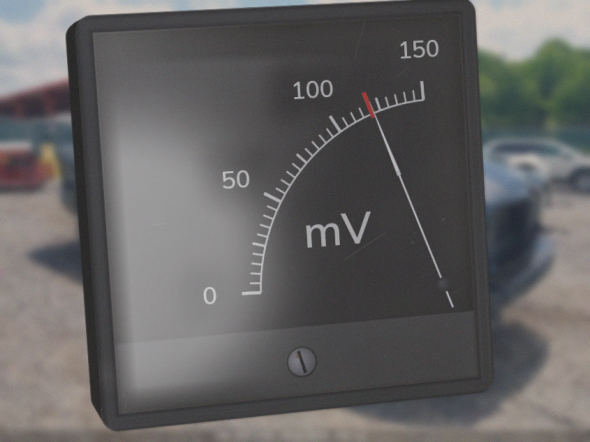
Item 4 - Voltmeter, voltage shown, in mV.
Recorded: 120 mV
